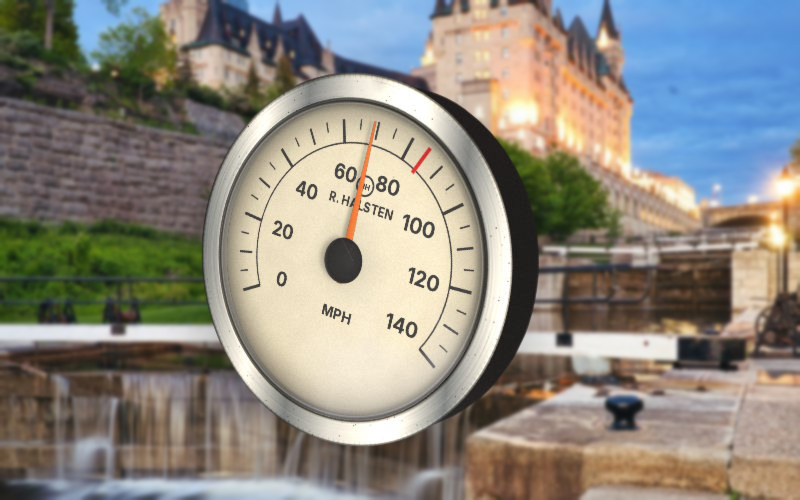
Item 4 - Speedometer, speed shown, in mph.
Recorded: 70 mph
